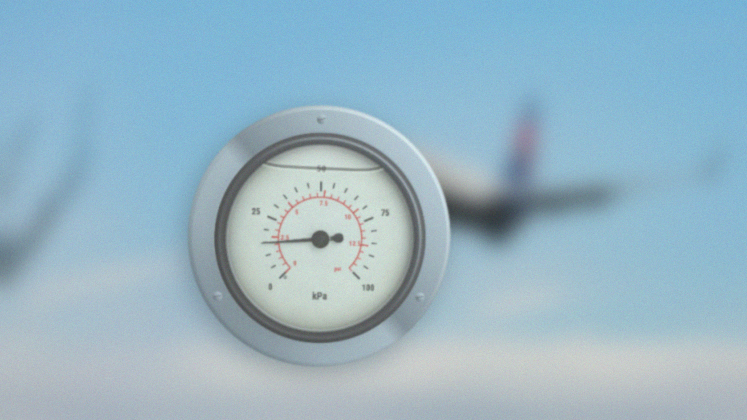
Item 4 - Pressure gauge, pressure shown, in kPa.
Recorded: 15 kPa
